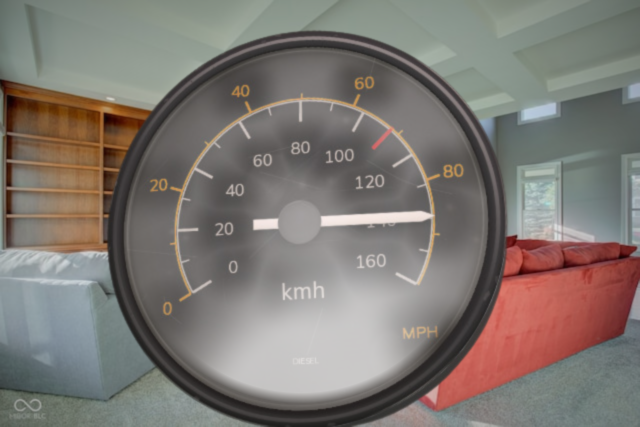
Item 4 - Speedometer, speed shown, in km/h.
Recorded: 140 km/h
